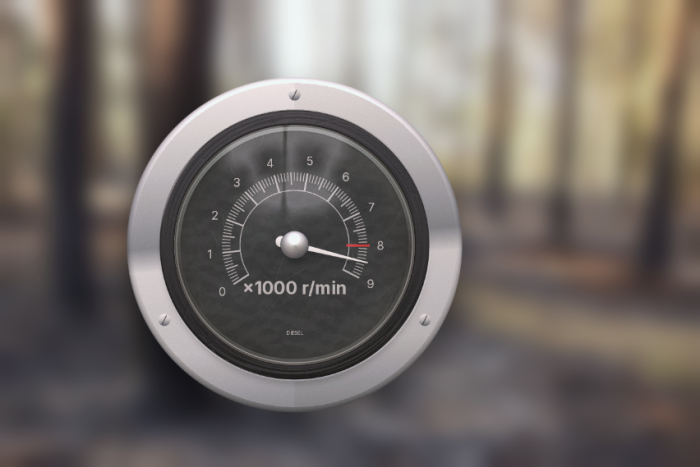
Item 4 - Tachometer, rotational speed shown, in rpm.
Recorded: 8500 rpm
